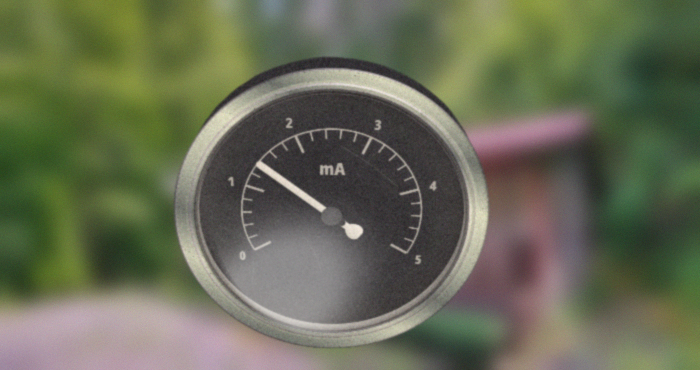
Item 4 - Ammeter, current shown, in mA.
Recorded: 1.4 mA
